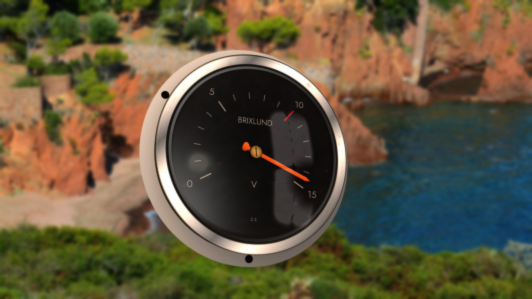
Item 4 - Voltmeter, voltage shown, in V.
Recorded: 14.5 V
